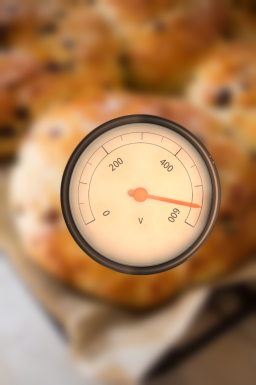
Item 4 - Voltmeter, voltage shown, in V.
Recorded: 550 V
